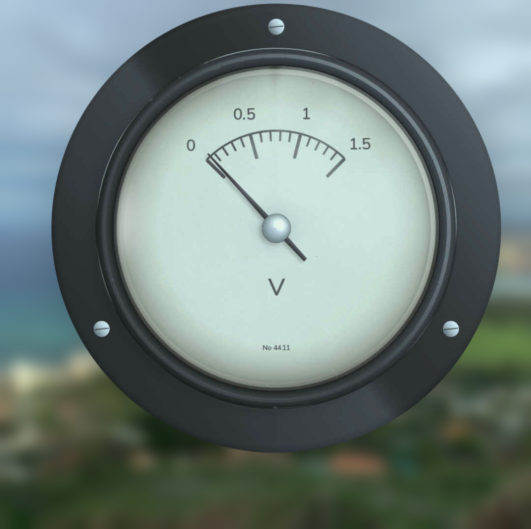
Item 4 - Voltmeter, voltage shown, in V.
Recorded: 0.05 V
